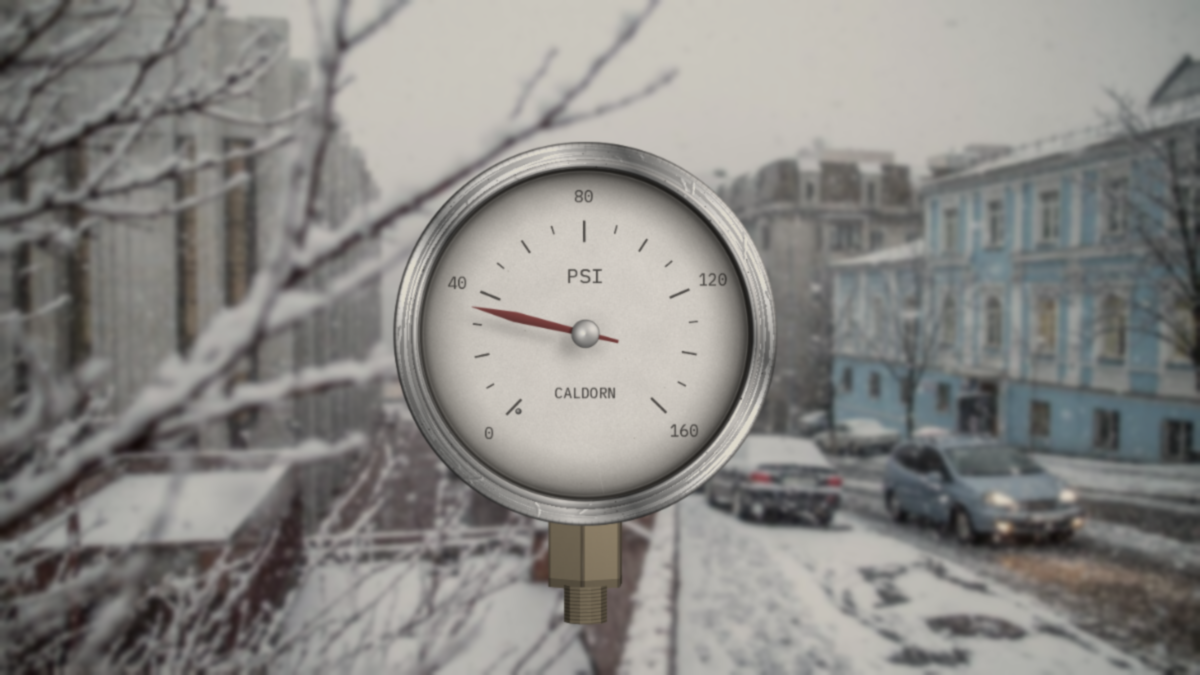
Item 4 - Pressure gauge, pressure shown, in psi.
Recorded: 35 psi
